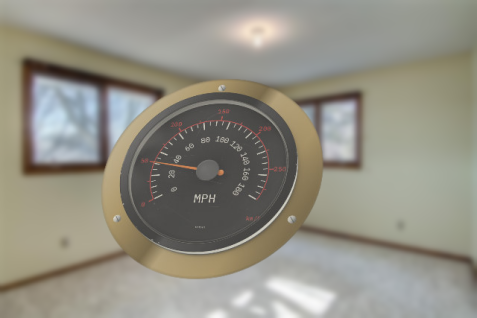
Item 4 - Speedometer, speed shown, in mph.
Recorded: 30 mph
